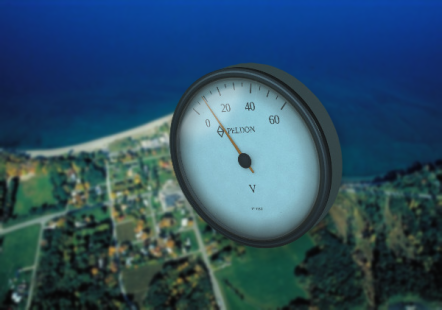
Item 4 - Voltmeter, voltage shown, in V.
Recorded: 10 V
